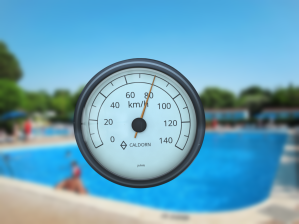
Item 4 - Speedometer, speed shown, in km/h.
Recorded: 80 km/h
